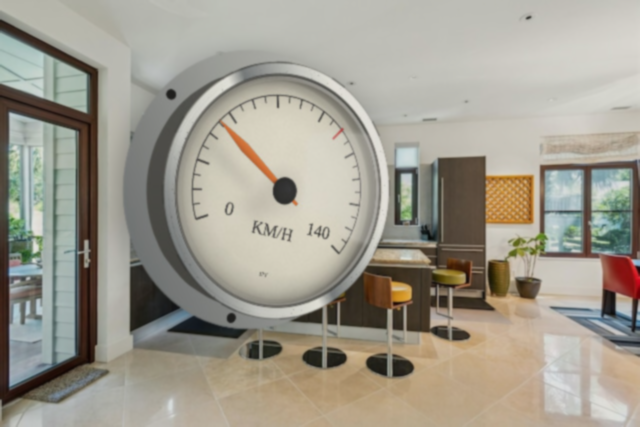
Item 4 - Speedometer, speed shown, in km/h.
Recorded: 35 km/h
